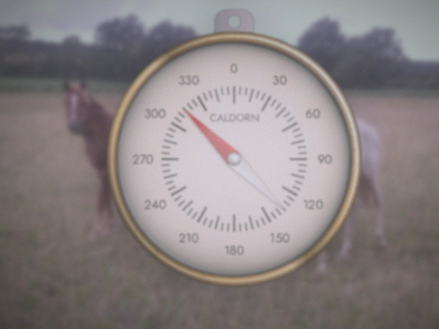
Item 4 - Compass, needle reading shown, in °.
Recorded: 315 °
